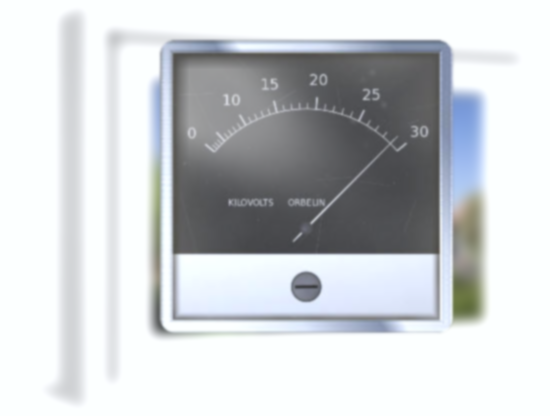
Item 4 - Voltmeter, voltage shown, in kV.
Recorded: 29 kV
